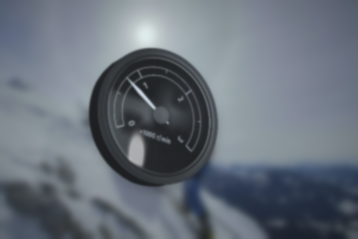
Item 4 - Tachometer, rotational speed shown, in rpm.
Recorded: 750 rpm
